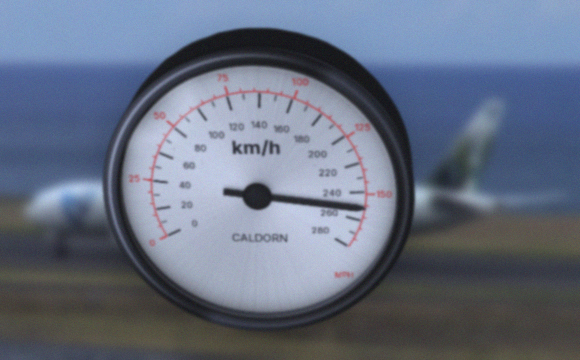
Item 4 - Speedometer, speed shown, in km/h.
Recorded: 250 km/h
